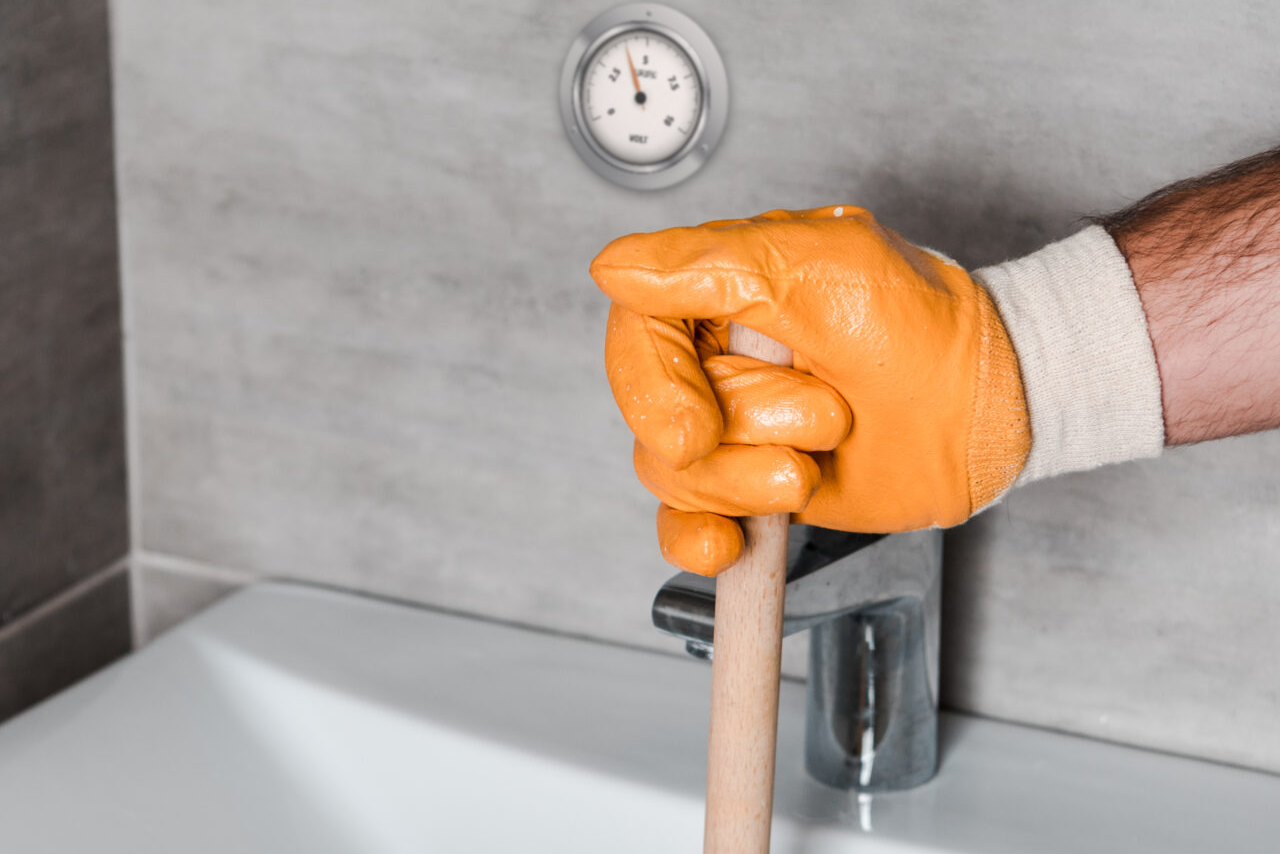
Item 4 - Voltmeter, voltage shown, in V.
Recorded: 4 V
